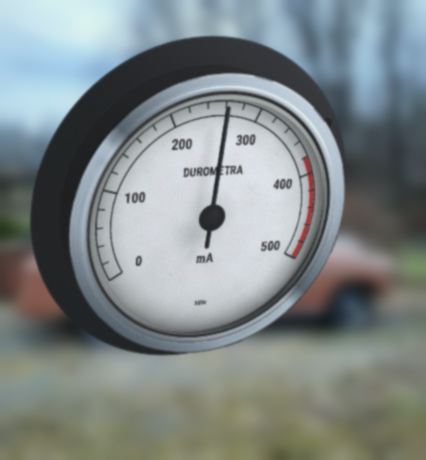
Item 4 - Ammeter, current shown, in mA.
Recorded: 260 mA
